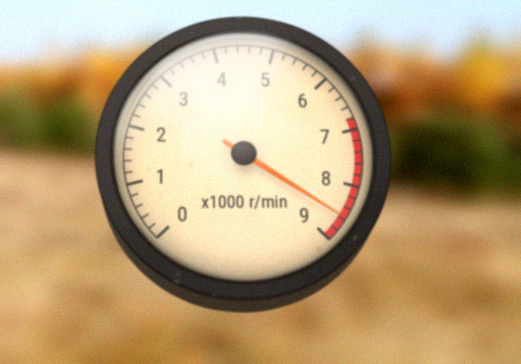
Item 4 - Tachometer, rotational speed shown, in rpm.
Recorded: 8600 rpm
